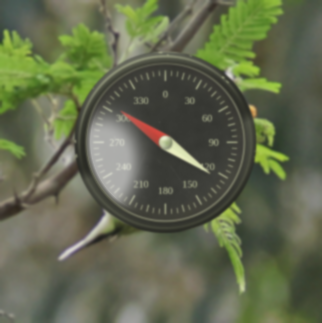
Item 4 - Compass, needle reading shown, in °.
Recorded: 305 °
